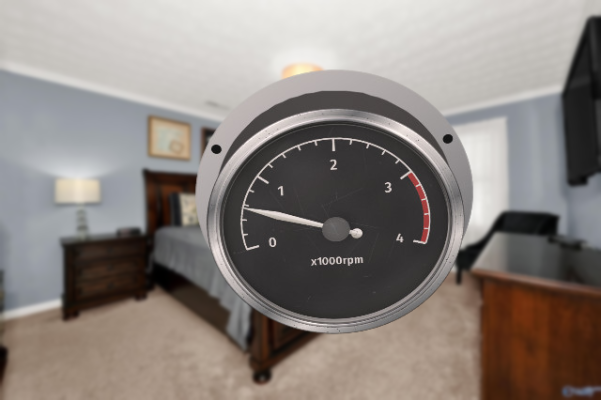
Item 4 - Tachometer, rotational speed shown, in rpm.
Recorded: 600 rpm
